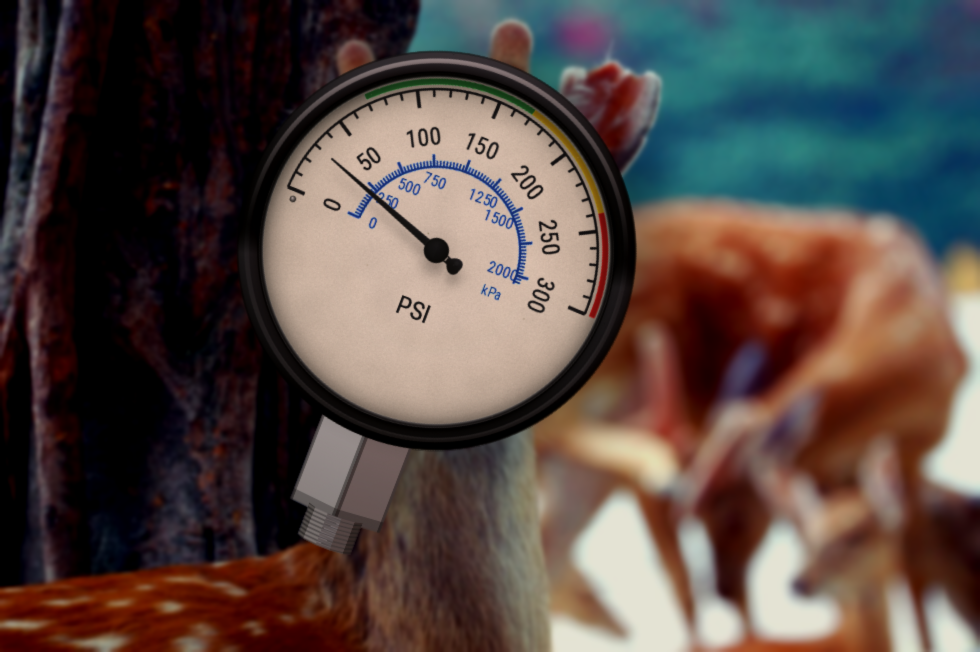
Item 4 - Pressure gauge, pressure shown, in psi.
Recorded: 30 psi
